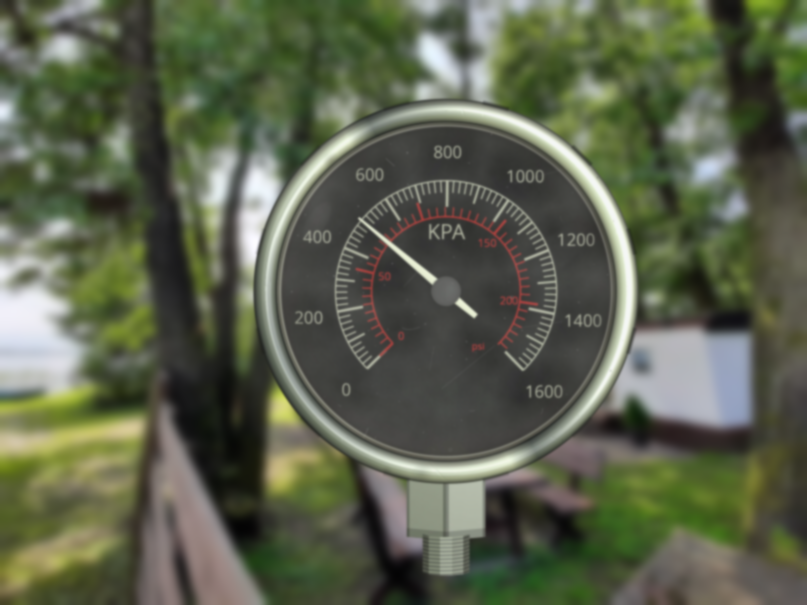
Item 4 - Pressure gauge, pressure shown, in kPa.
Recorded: 500 kPa
